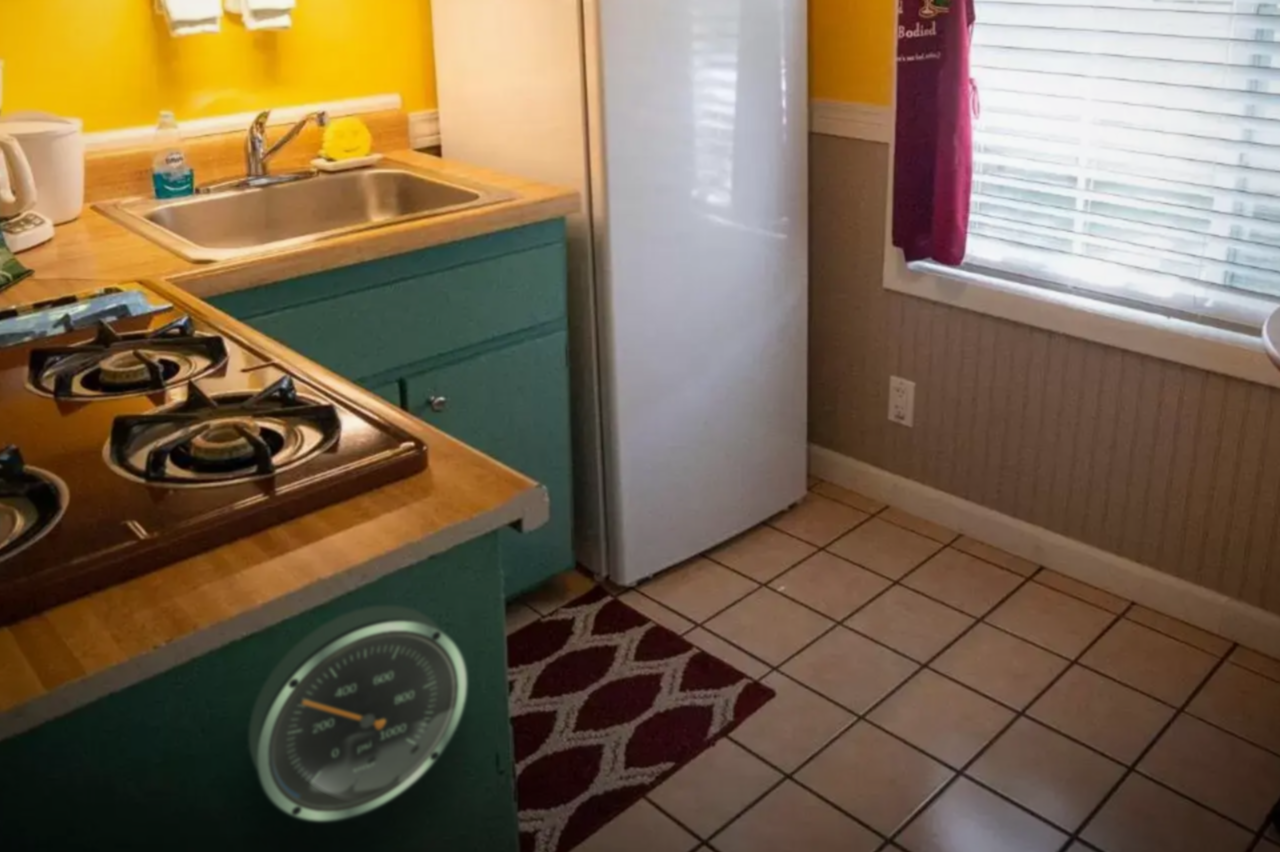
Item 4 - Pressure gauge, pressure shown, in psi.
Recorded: 300 psi
